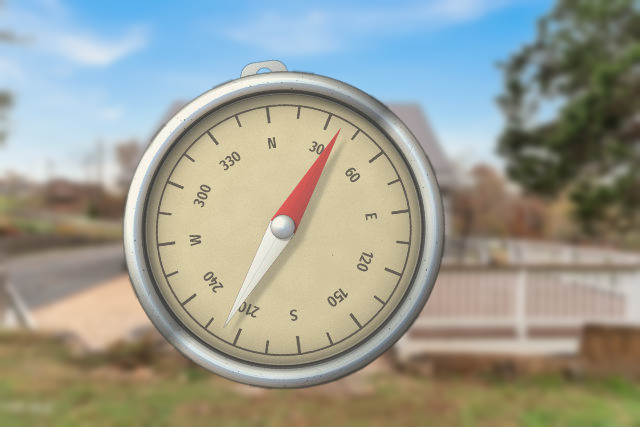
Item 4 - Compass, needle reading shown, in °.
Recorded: 37.5 °
